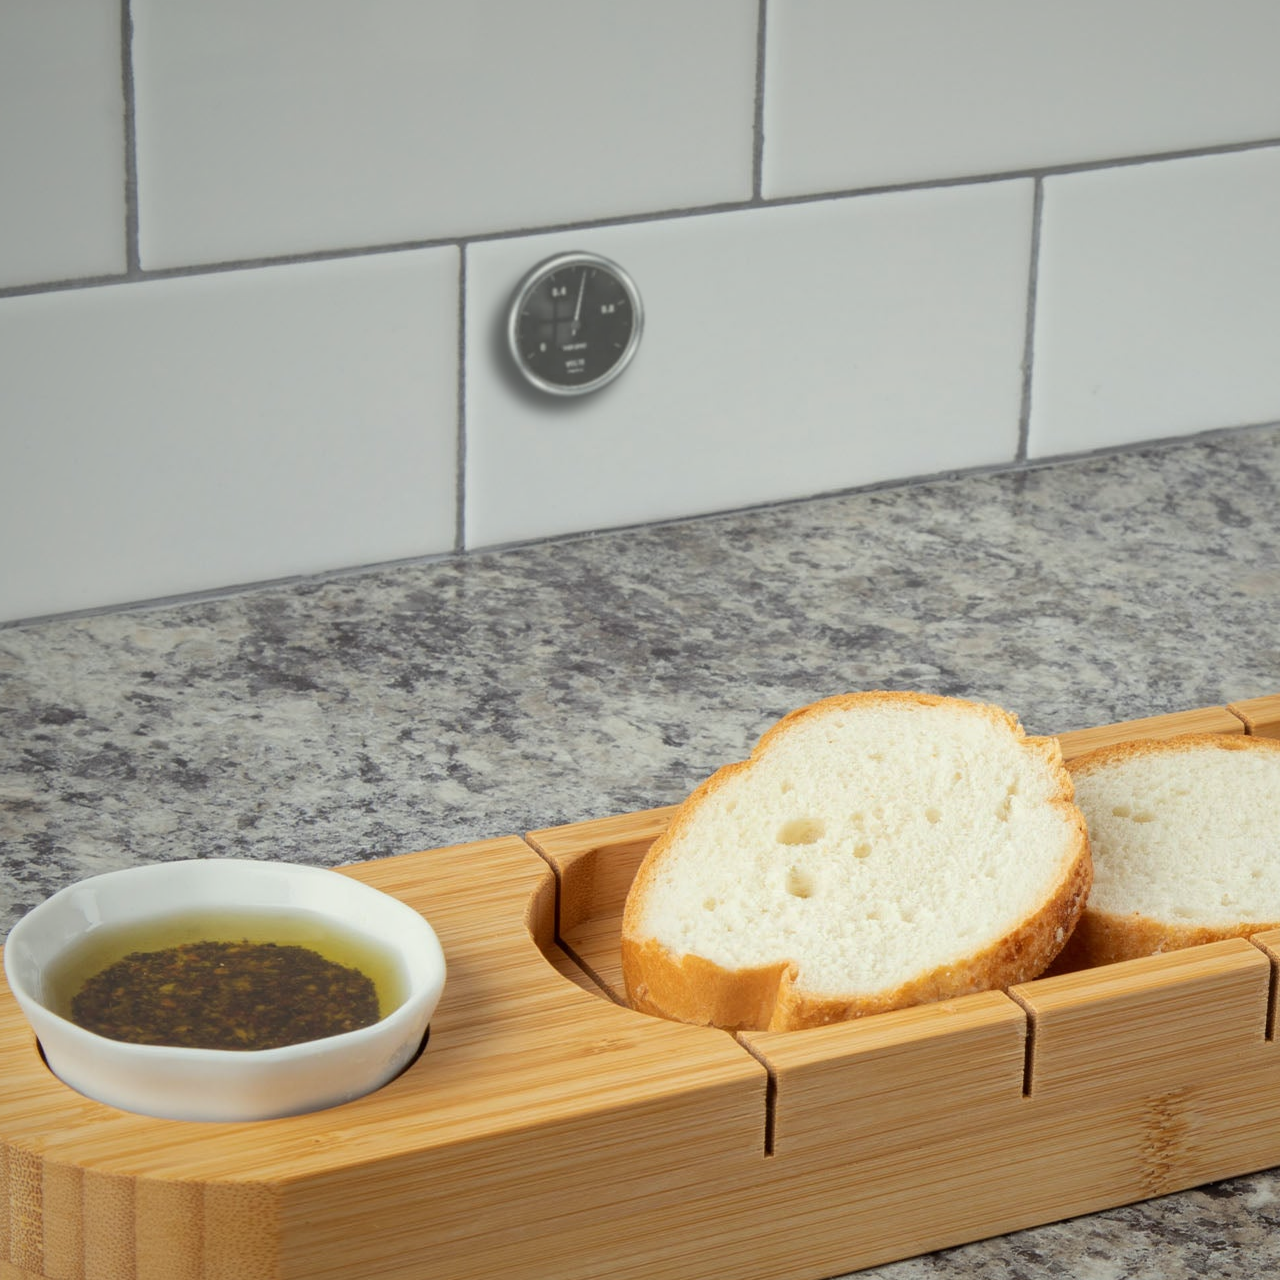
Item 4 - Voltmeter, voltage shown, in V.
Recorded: 0.55 V
